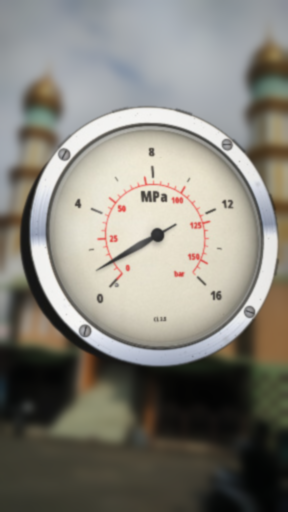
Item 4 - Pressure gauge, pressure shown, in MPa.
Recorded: 1 MPa
